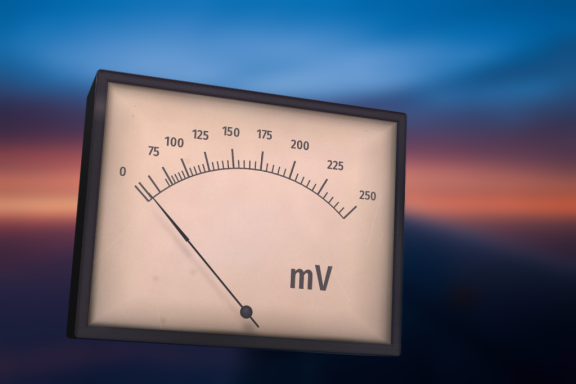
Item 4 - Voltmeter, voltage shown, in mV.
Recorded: 25 mV
